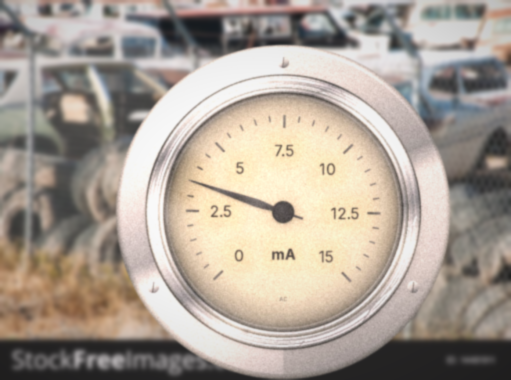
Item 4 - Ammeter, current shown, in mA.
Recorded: 3.5 mA
